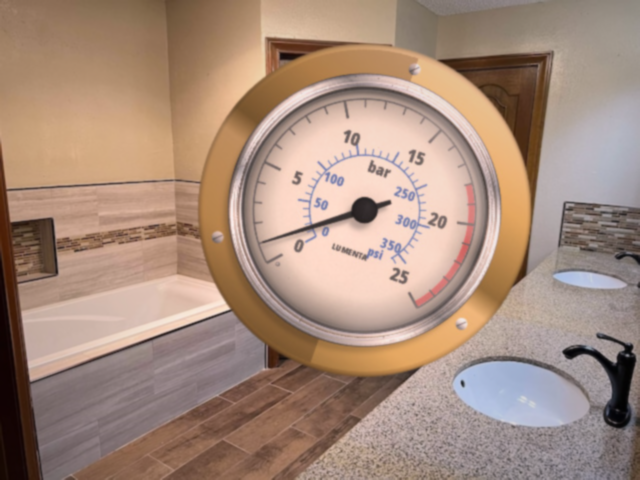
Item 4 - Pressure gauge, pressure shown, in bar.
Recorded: 1 bar
